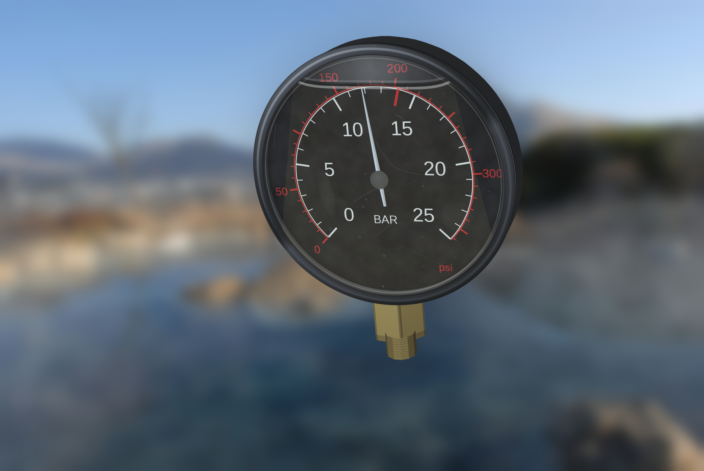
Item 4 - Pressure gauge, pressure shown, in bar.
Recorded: 12 bar
